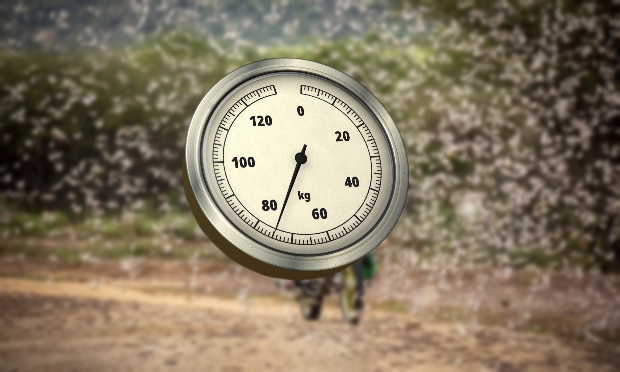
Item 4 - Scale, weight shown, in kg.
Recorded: 75 kg
